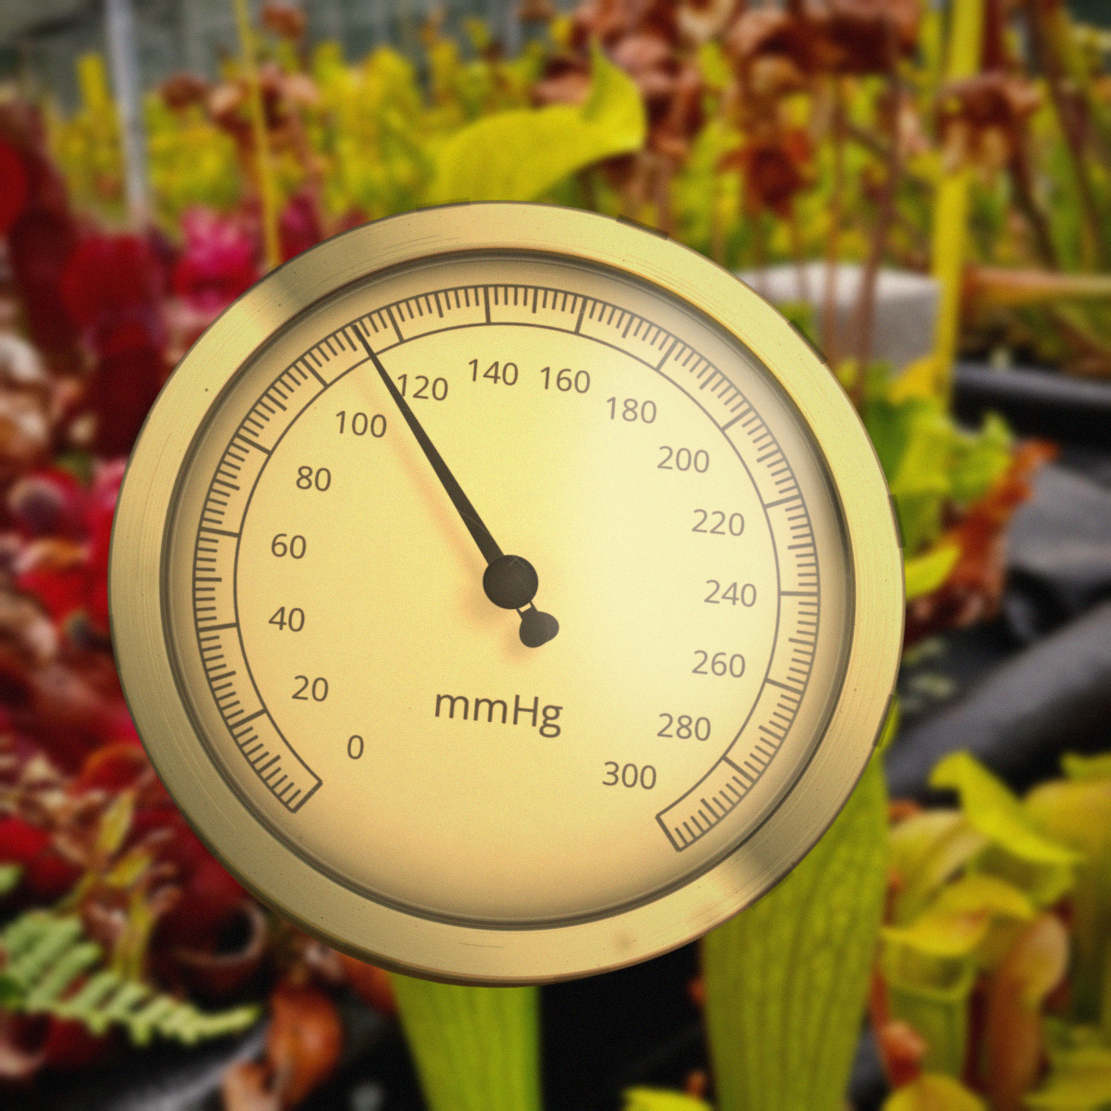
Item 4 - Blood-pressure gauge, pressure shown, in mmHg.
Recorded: 112 mmHg
